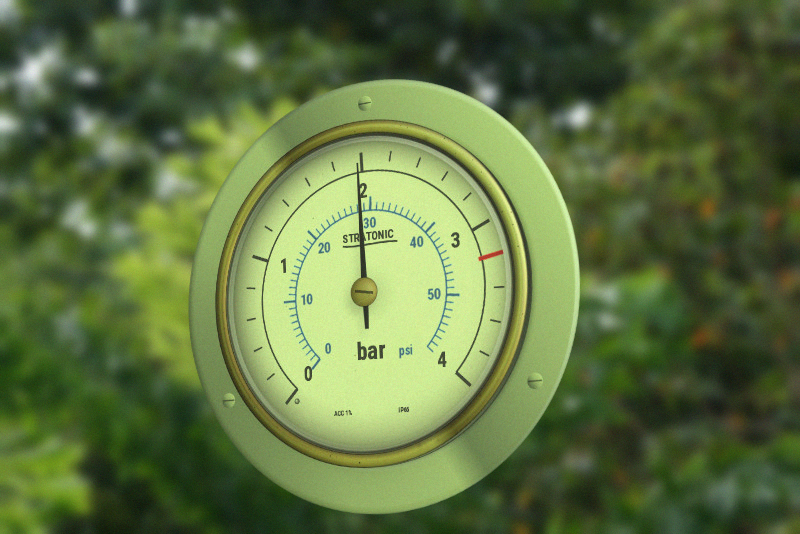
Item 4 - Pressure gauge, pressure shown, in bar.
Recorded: 2 bar
